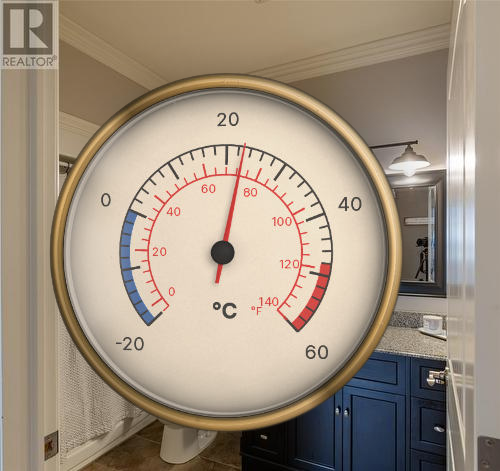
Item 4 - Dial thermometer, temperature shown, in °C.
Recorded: 23 °C
